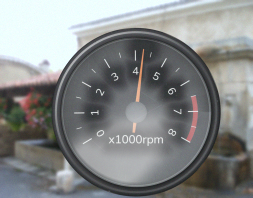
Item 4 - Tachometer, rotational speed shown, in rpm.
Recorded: 4250 rpm
